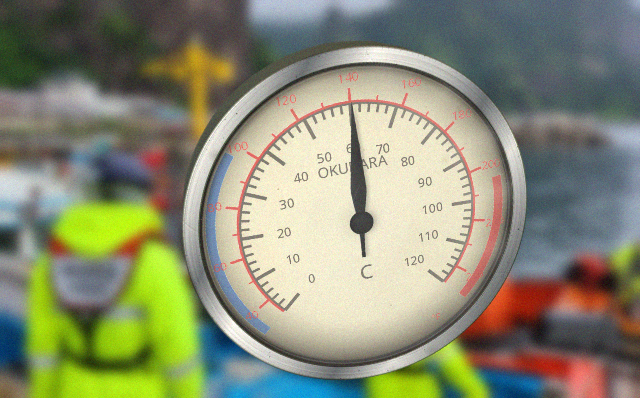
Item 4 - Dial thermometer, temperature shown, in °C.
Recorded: 60 °C
